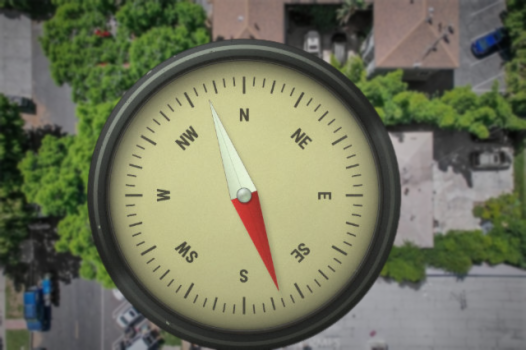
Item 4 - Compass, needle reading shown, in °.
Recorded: 160 °
